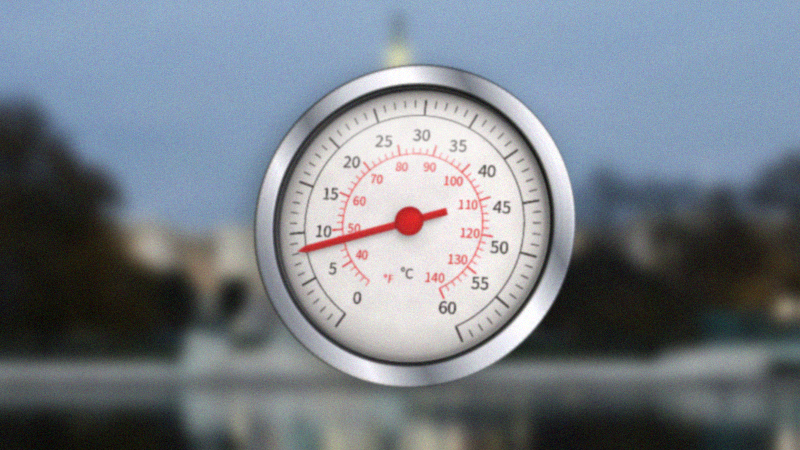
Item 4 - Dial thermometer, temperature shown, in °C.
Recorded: 8 °C
